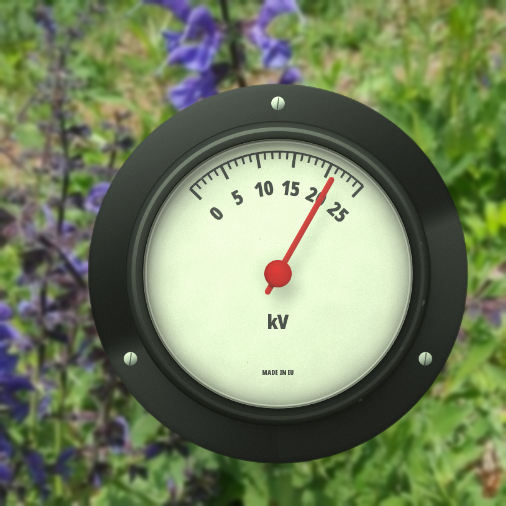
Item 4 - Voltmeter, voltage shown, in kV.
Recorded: 21 kV
